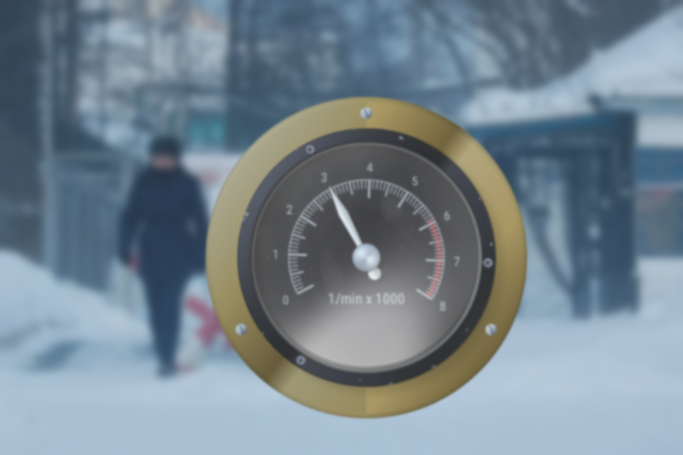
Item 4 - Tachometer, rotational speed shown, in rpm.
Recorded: 3000 rpm
